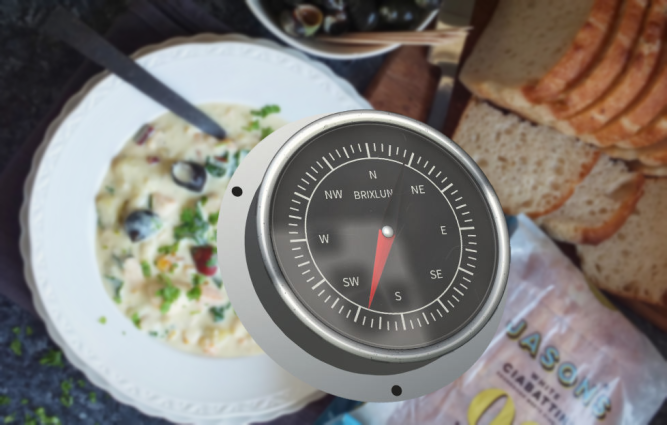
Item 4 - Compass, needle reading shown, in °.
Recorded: 205 °
